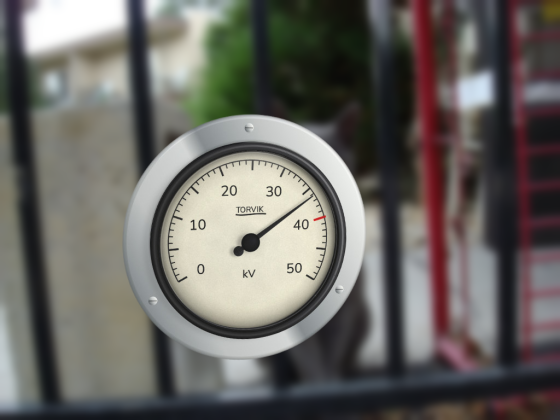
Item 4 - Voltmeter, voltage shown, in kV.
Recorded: 36 kV
